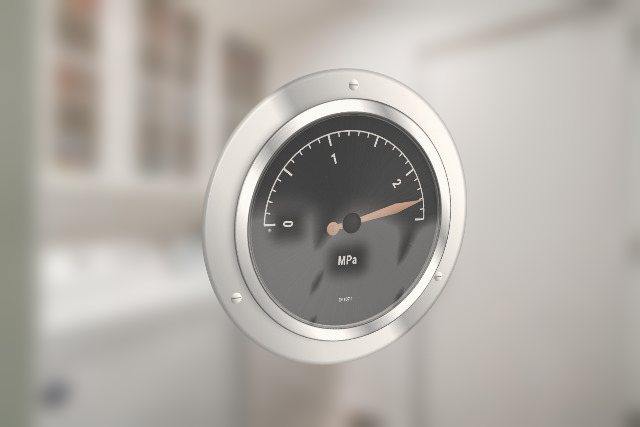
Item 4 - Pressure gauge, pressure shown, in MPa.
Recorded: 2.3 MPa
